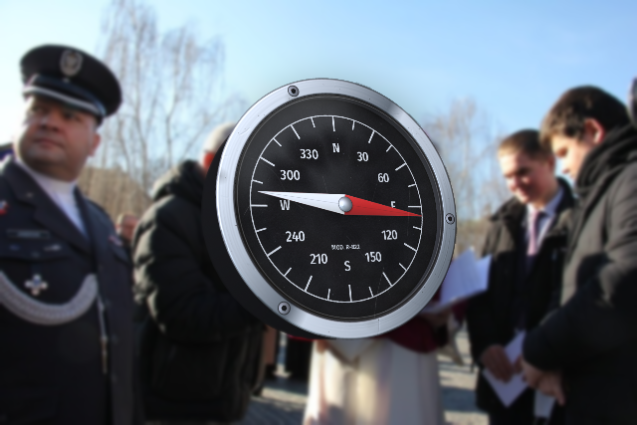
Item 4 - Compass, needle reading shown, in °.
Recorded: 97.5 °
